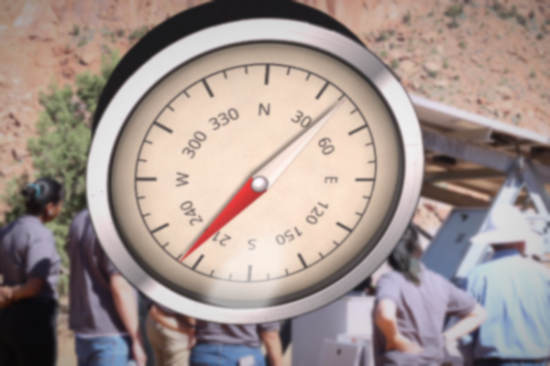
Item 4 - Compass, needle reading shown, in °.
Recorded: 220 °
